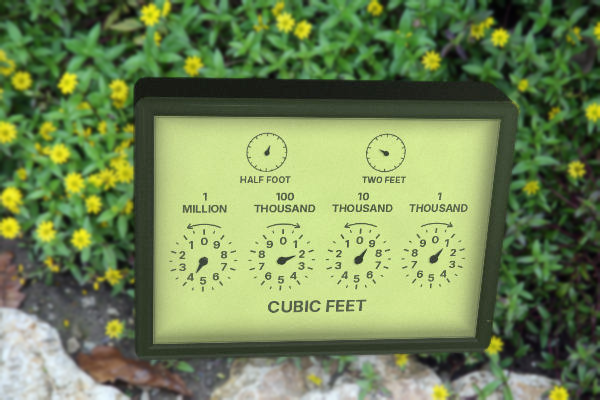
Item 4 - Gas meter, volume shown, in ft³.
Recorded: 419100 ft³
